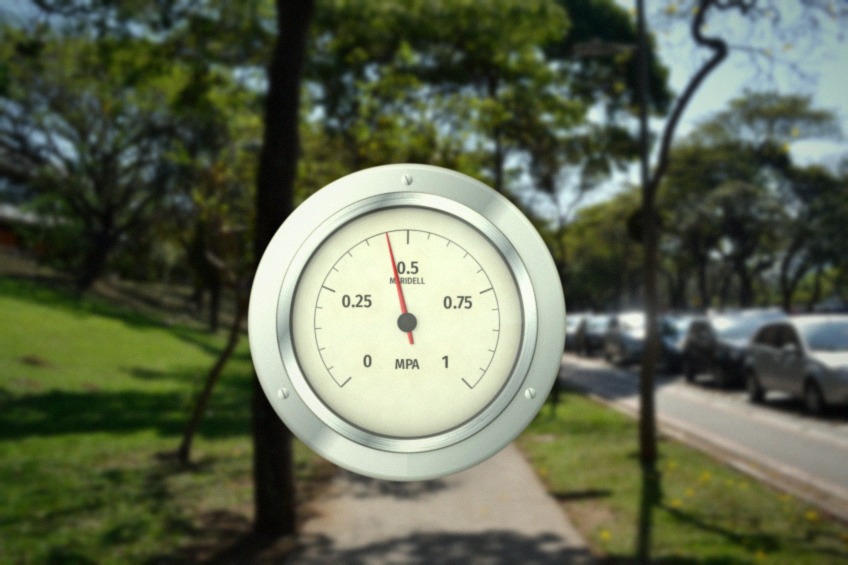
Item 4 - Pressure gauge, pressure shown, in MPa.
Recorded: 0.45 MPa
